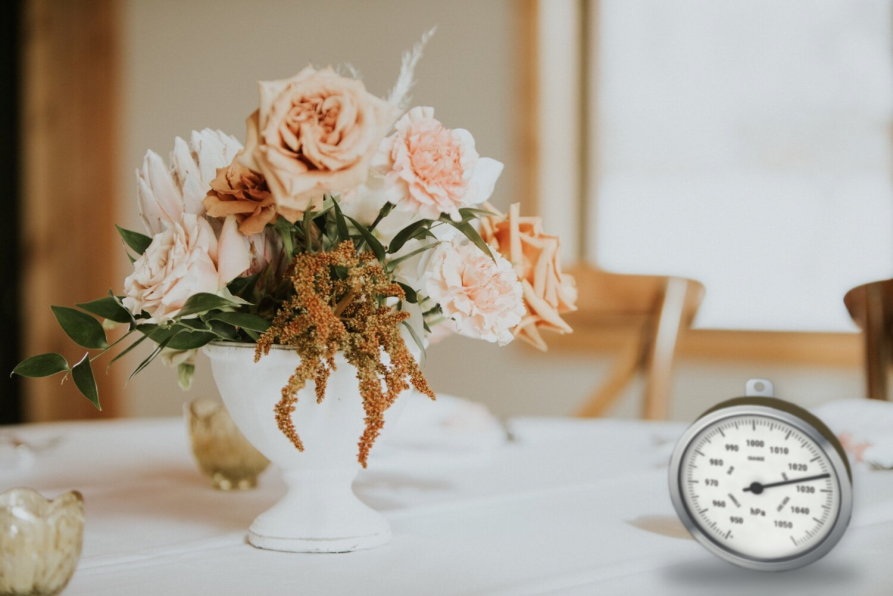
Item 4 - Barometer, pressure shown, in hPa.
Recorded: 1025 hPa
